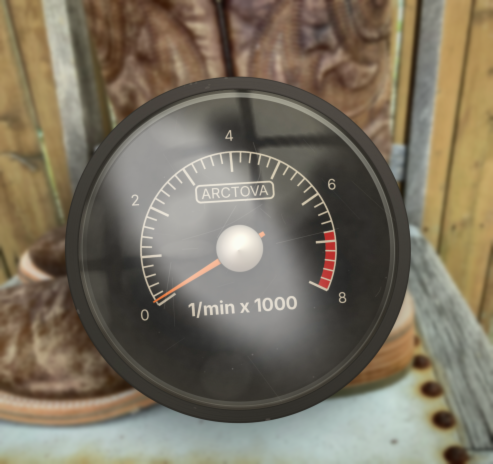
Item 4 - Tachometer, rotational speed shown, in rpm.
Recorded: 100 rpm
